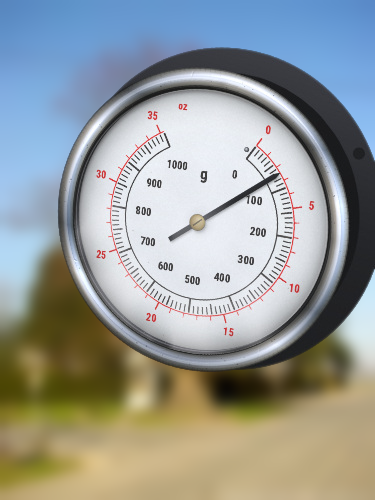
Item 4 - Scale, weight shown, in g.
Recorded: 70 g
